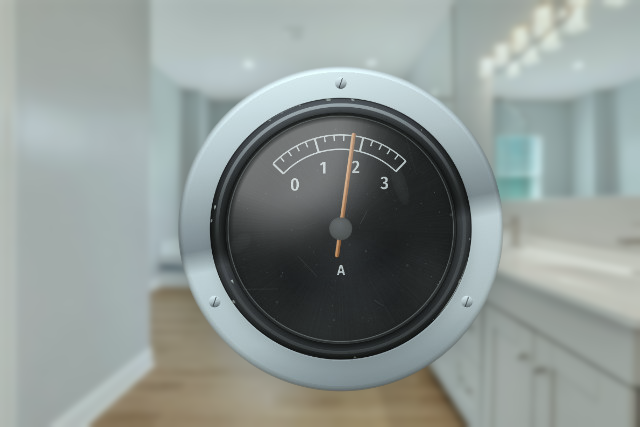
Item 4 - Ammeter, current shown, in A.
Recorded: 1.8 A
